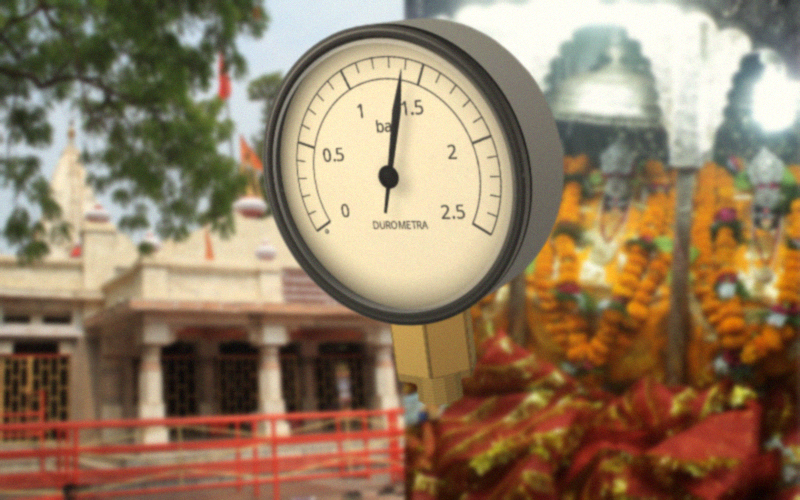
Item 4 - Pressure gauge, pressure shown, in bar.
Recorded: 1.4 bar
